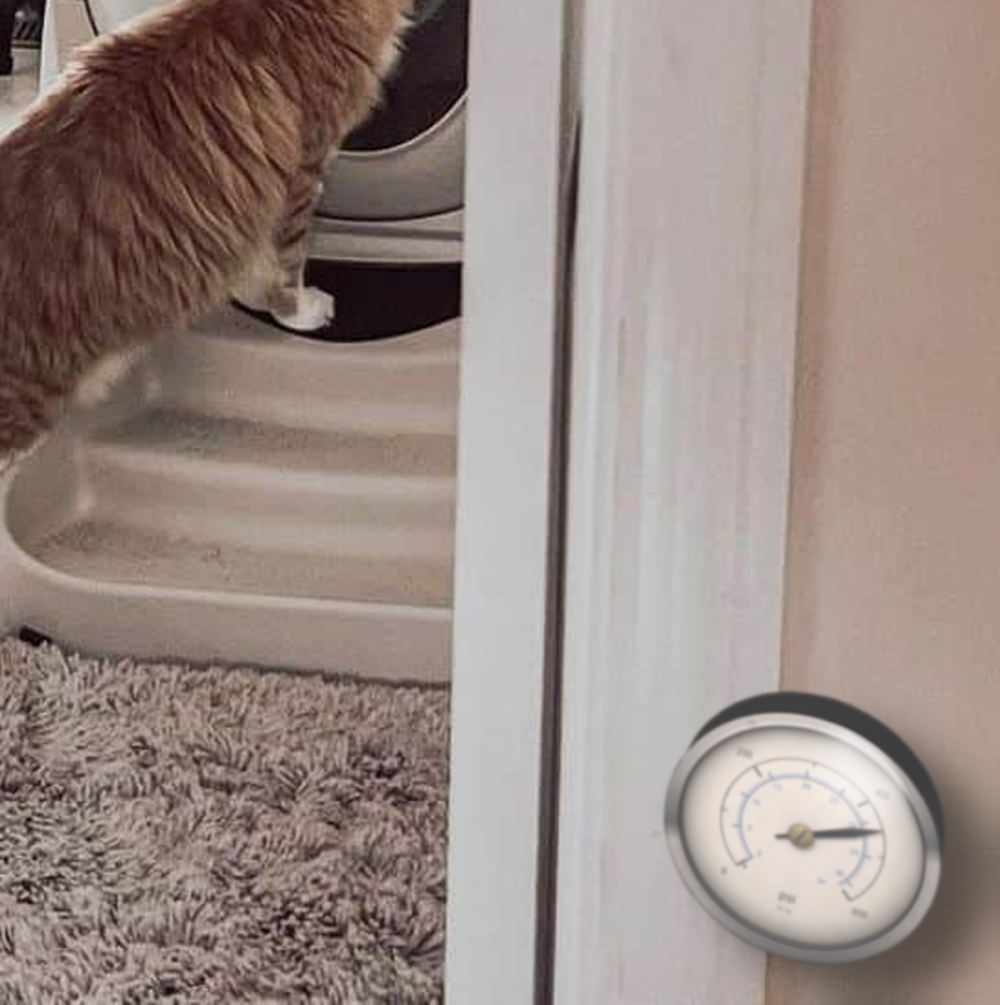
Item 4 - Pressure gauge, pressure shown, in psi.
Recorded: 450 psi
